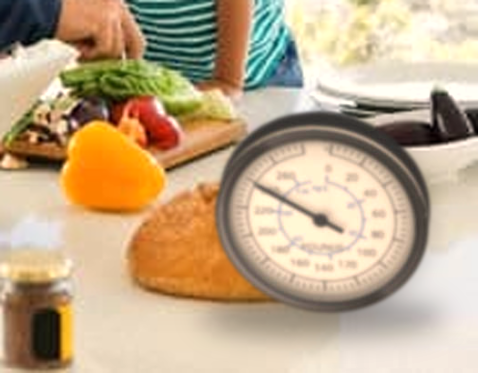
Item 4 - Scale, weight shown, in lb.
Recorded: 240 lb
